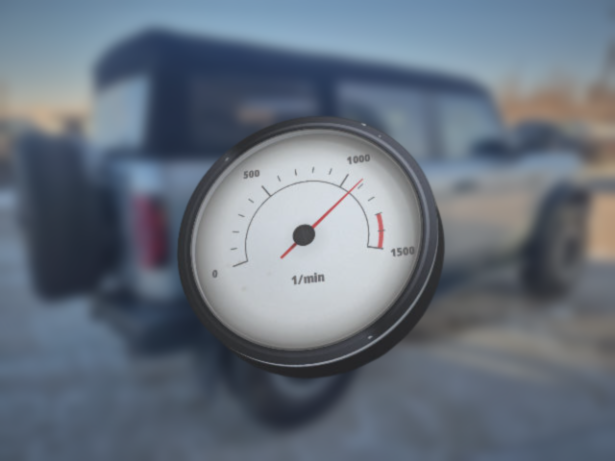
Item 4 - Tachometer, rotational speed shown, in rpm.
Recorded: 1100 rpm
